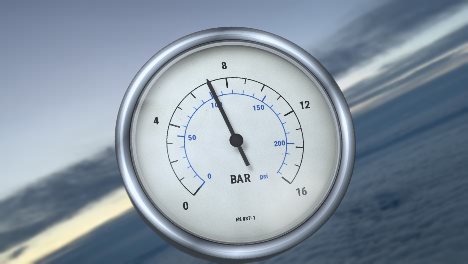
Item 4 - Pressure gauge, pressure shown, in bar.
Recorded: 7 bar
